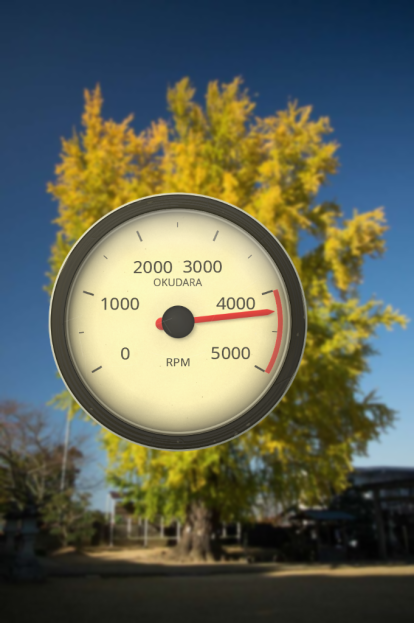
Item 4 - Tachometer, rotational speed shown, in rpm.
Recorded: 4250 rpm
